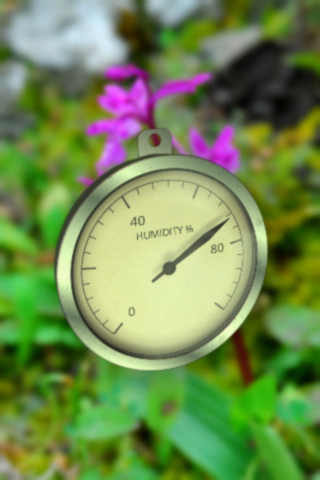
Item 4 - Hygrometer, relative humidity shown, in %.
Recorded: 72 %
